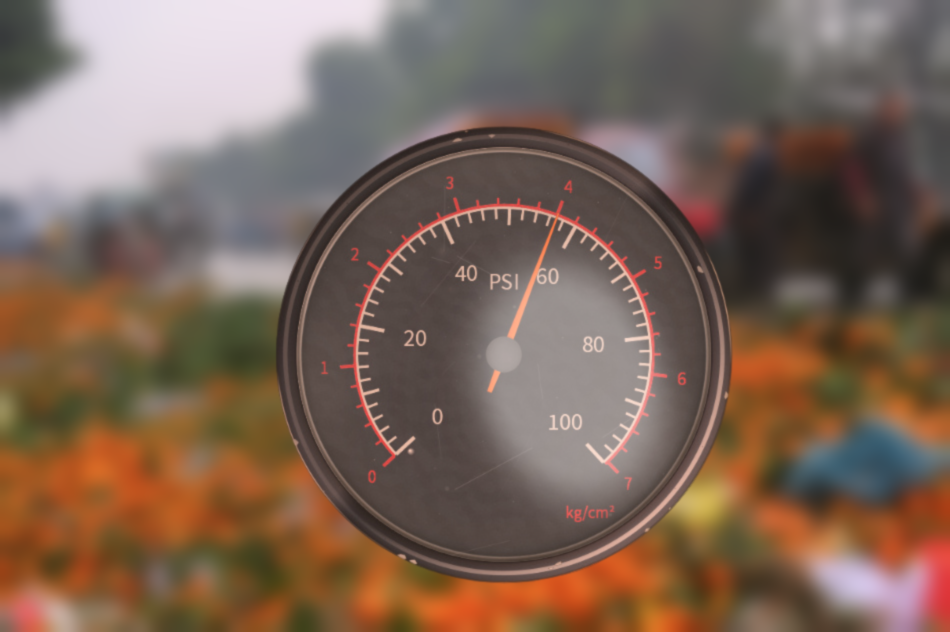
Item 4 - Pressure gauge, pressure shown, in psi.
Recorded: 57 psi
